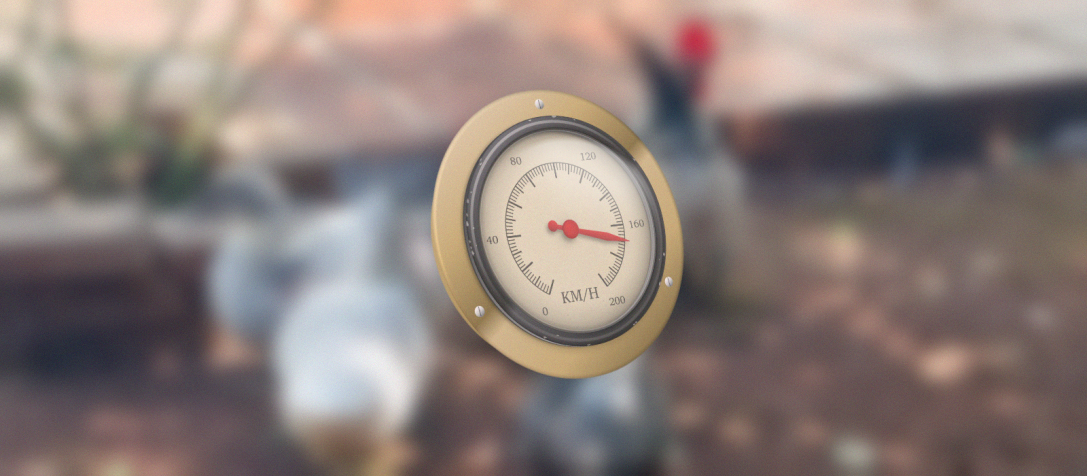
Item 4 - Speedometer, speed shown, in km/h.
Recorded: 170 km/h
